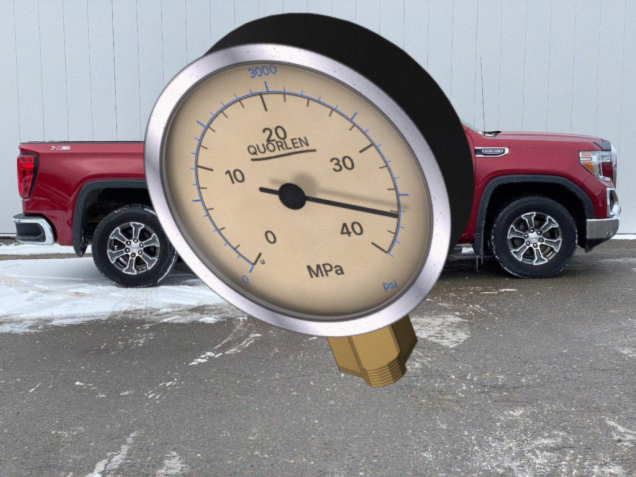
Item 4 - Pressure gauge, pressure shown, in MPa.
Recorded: 36 MPa
